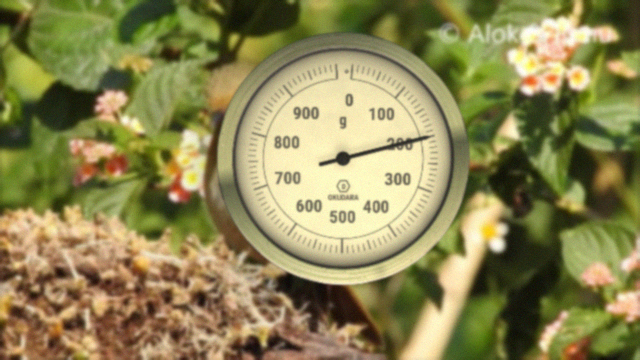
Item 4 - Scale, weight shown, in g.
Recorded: 200 g
